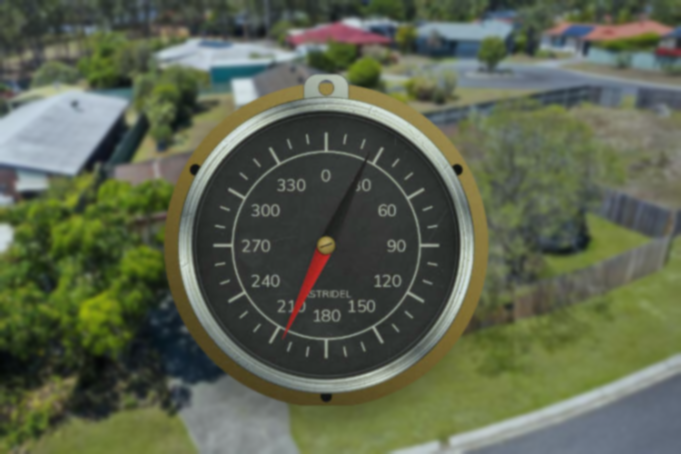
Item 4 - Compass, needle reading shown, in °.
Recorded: 205 °
